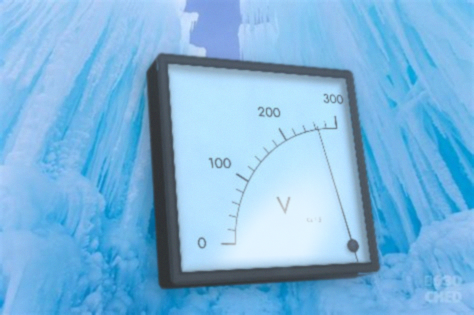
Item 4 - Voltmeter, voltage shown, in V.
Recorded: 260 V
